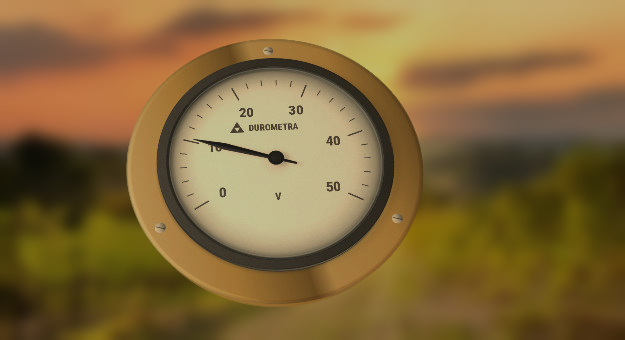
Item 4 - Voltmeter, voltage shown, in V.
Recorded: 10 V
